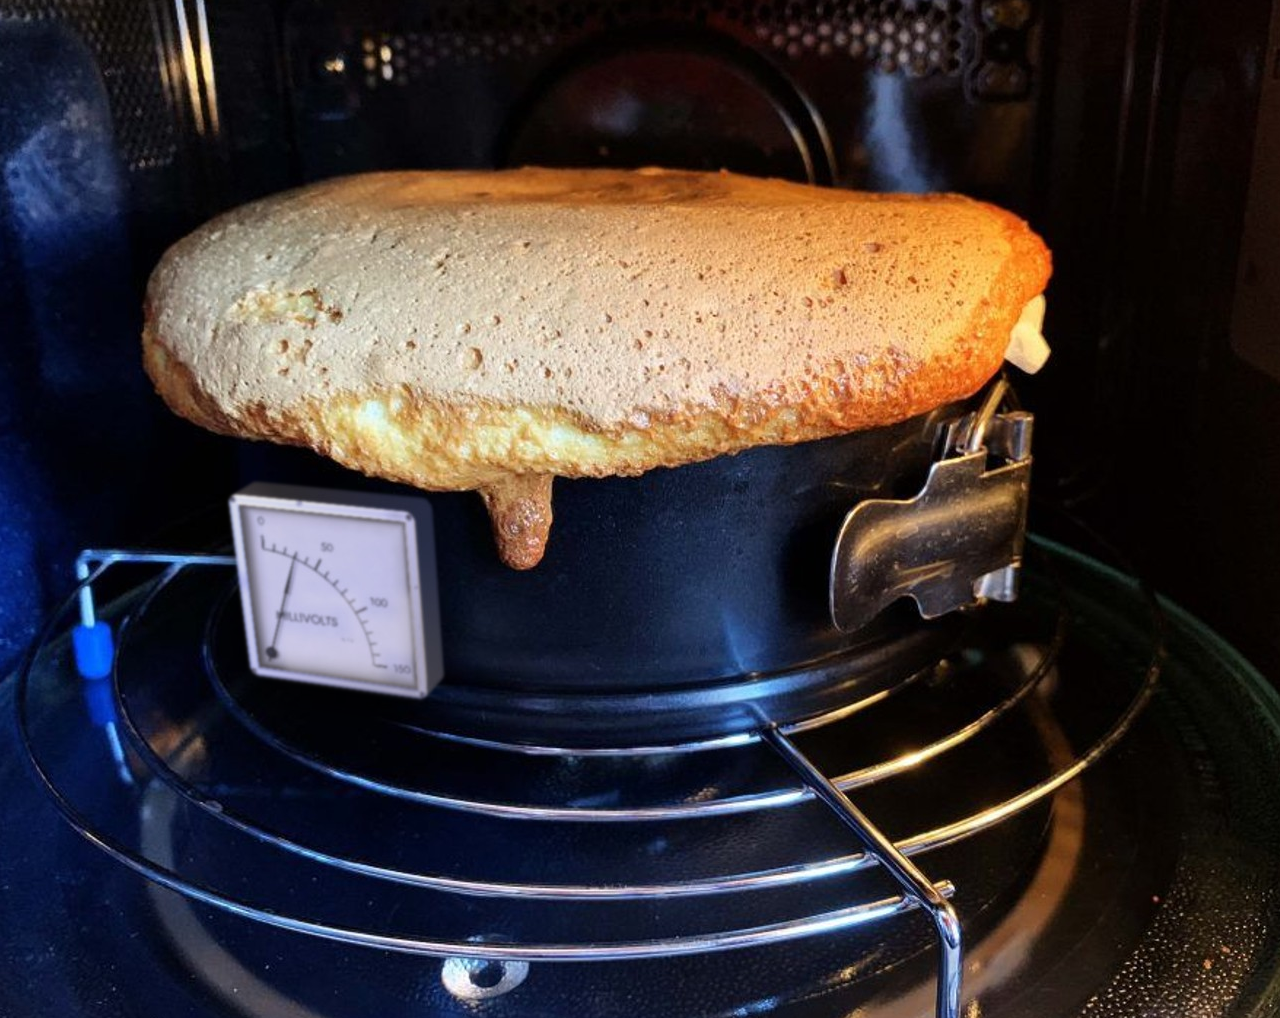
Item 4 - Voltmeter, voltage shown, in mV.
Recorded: 30 mV
